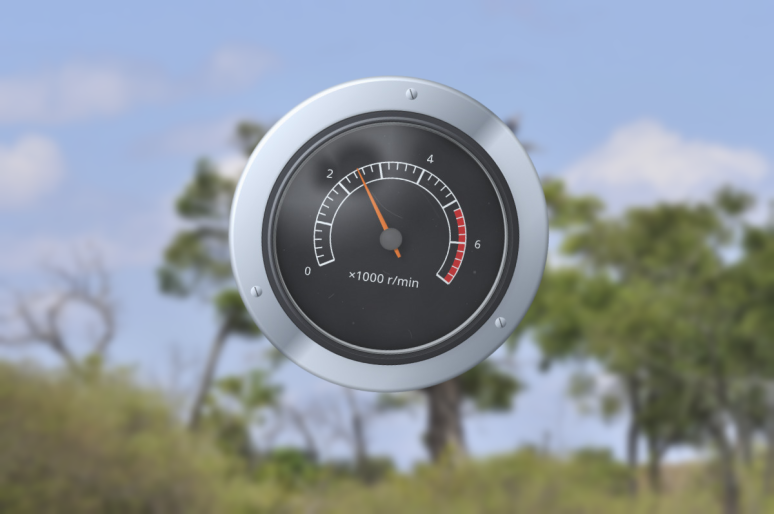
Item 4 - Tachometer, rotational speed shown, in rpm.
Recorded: 2500 rpm
